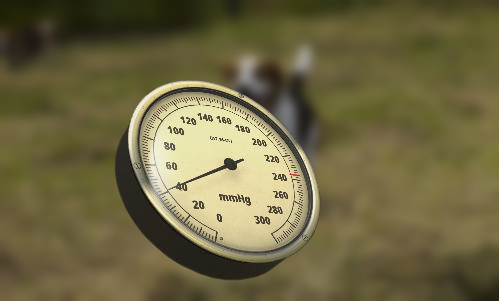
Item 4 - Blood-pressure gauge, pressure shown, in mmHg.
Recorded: 40 mmHg
